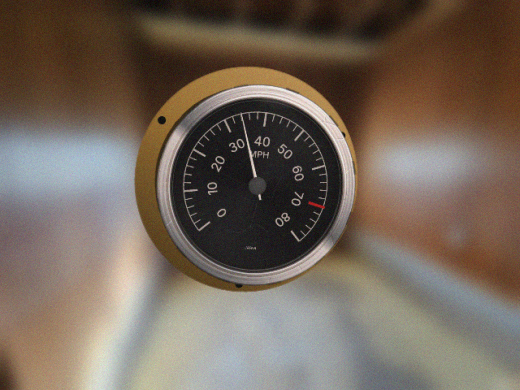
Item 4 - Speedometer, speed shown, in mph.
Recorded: 34 mph
